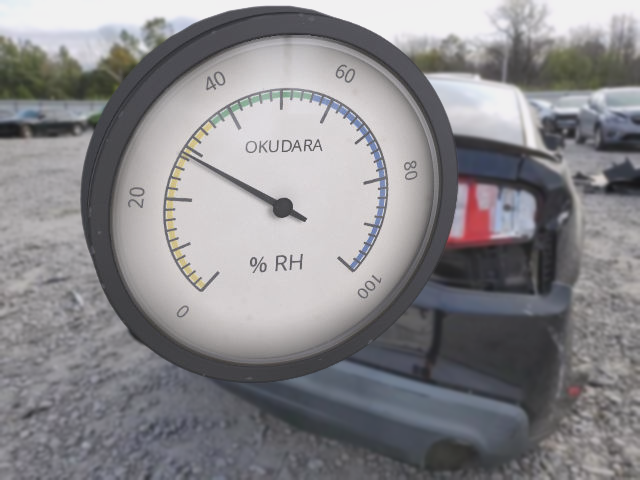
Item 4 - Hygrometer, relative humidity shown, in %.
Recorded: 29 %
